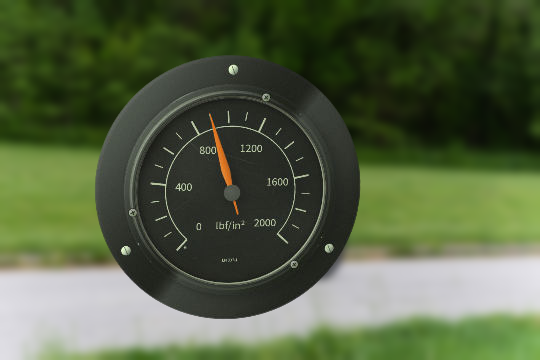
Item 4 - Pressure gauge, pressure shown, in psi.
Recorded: 900 psi
